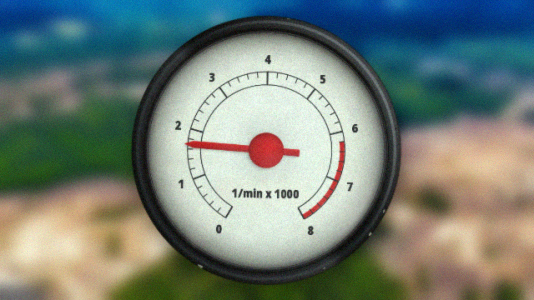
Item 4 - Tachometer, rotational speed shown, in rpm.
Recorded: 1700 rpm
